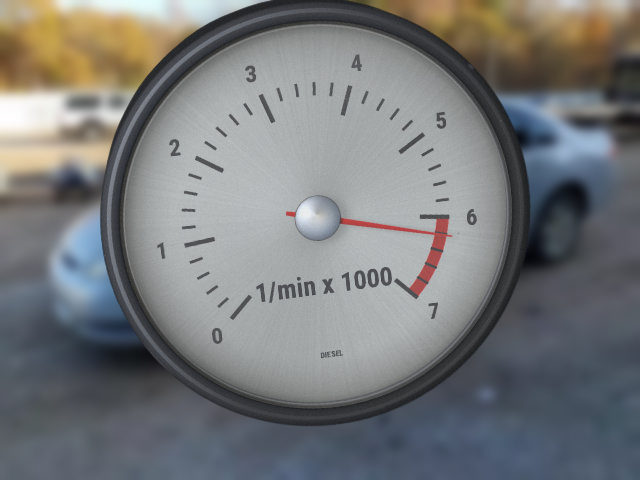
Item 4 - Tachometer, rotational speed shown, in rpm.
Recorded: 6200 rpm
